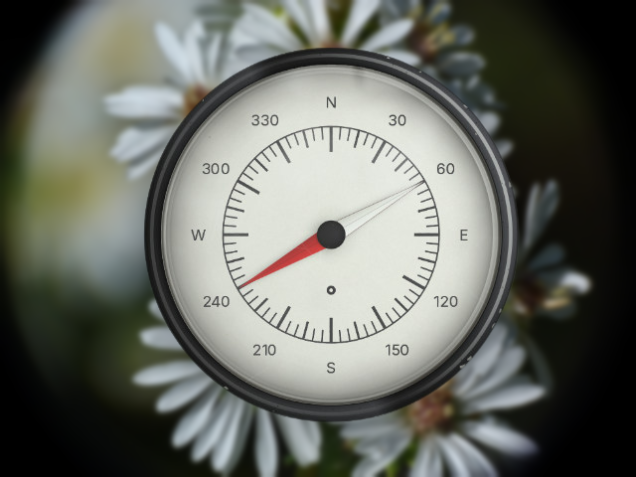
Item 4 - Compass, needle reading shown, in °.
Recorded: 240 °
